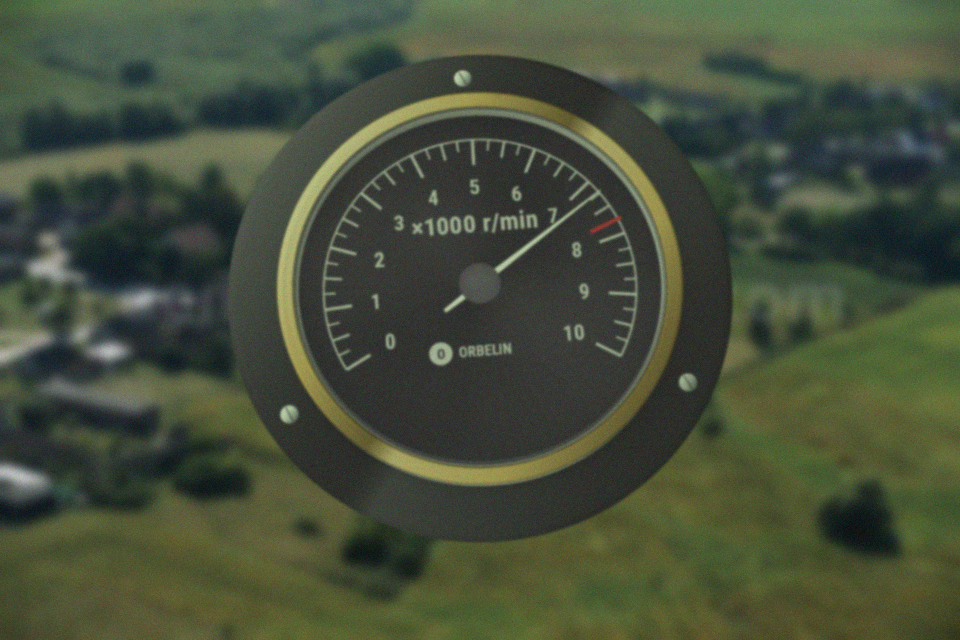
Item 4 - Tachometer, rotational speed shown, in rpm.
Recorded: 7250 rpm
